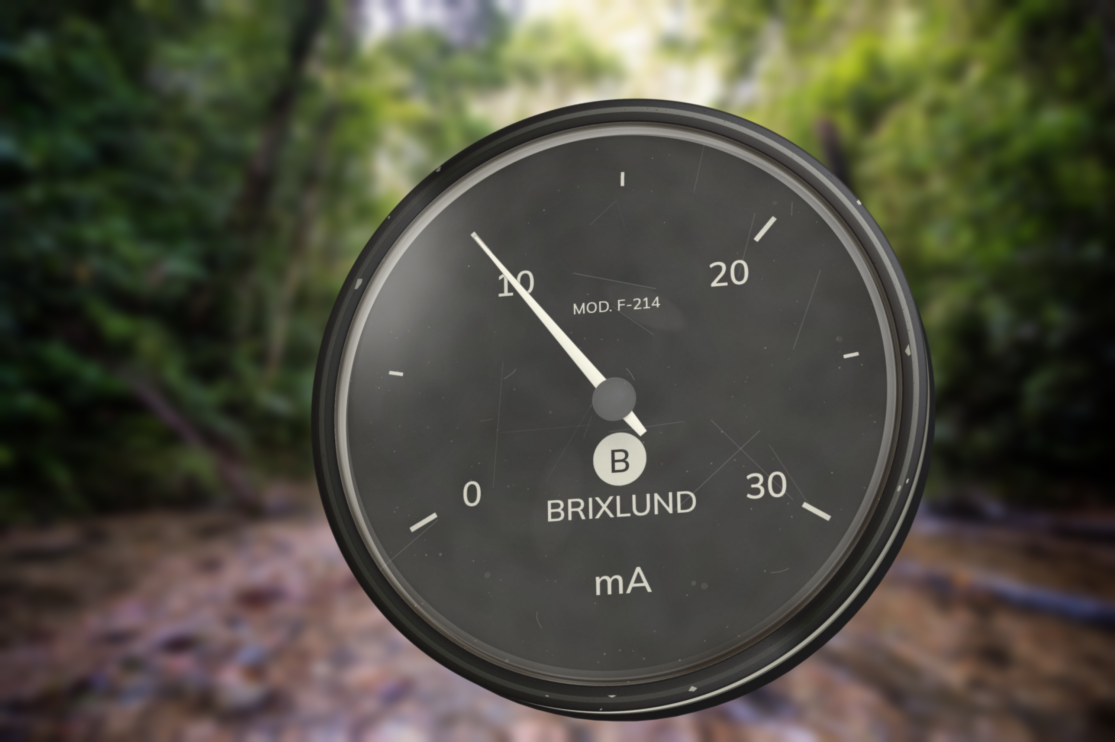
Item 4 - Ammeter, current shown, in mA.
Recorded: 10 mA
